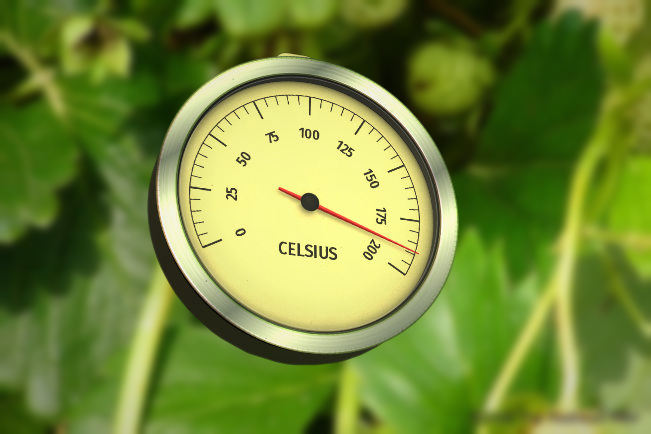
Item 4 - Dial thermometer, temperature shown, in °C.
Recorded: 190 °C
